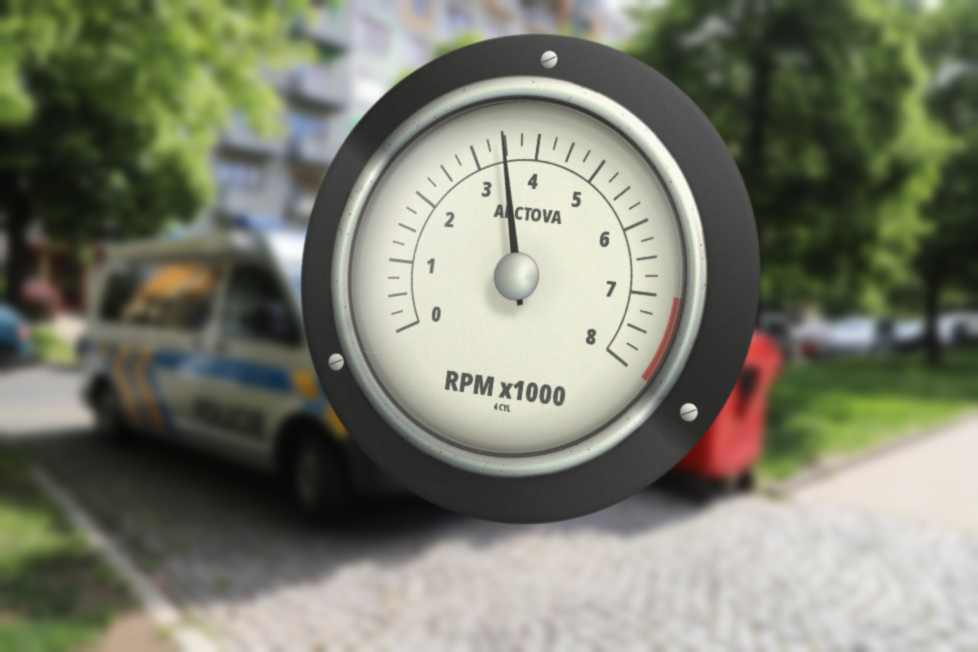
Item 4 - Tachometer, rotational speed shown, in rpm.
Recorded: 3500 rpm
